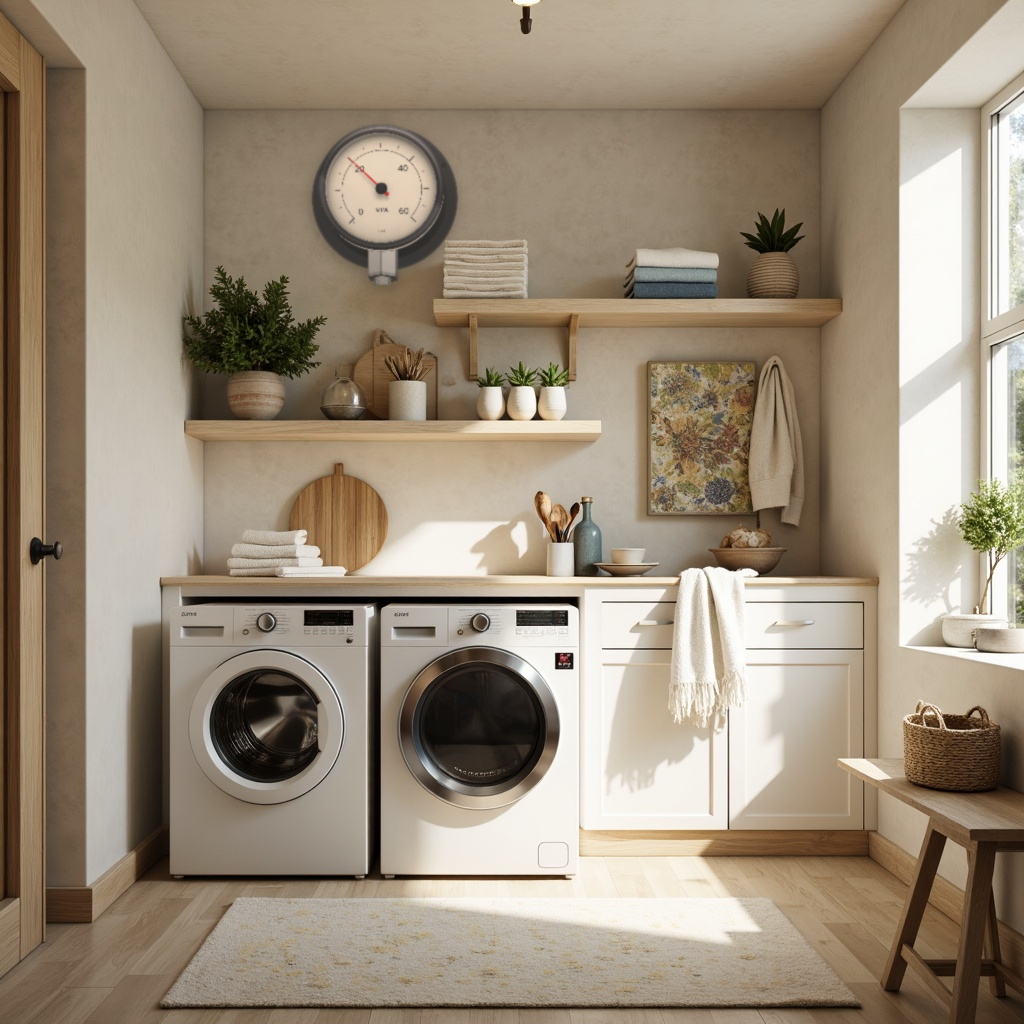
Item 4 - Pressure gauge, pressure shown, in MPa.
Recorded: 20 MPa
